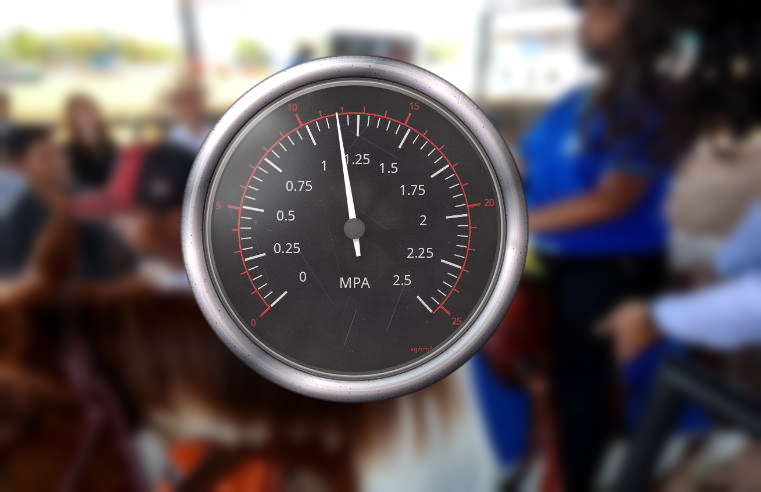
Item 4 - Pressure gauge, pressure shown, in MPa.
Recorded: 1.15 MPa
